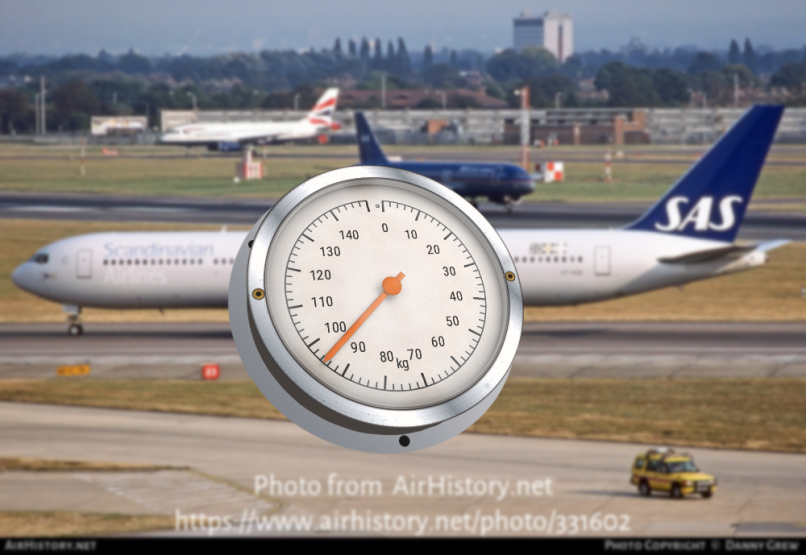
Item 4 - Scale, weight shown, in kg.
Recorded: 95 kg
